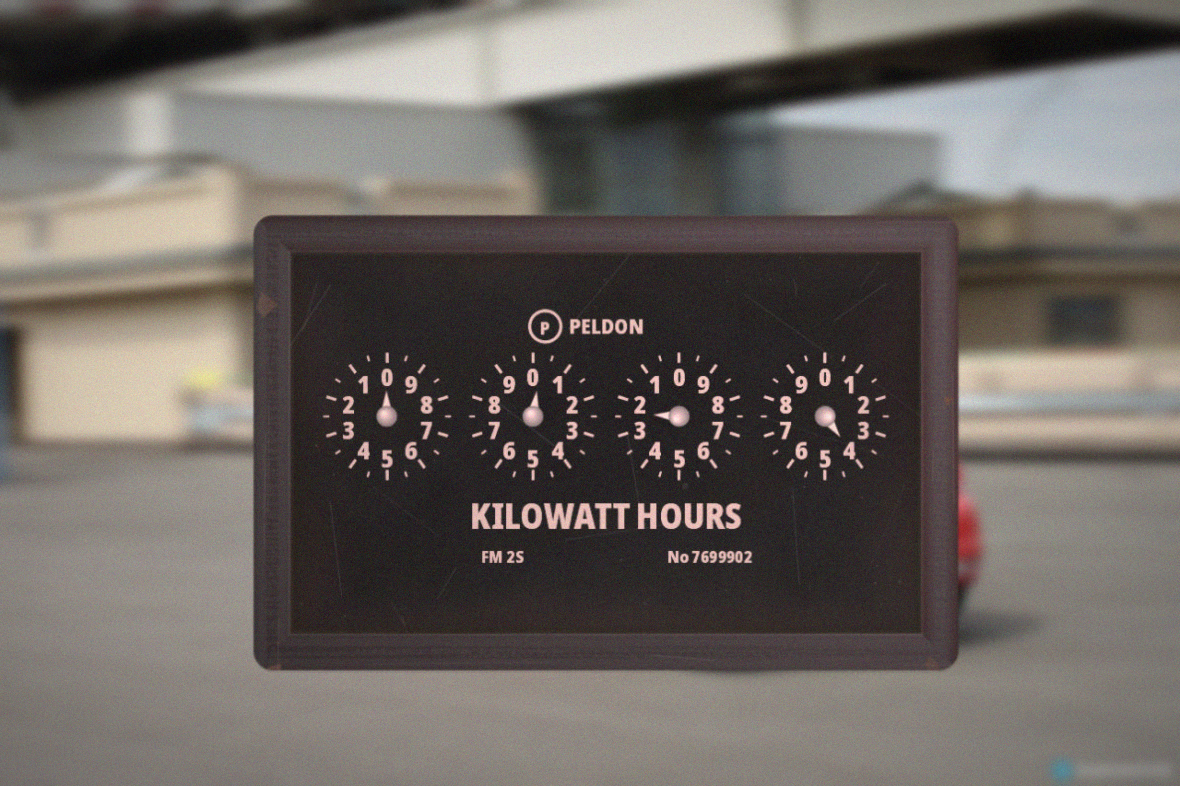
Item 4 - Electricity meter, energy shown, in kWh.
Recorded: 24 kWh
